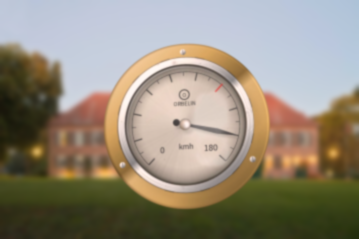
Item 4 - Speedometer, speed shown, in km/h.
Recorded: 160 km/h
